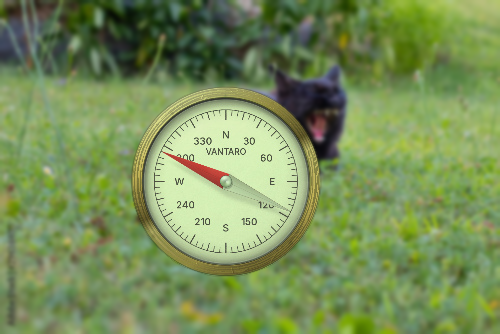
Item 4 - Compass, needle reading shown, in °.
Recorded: 295 °
